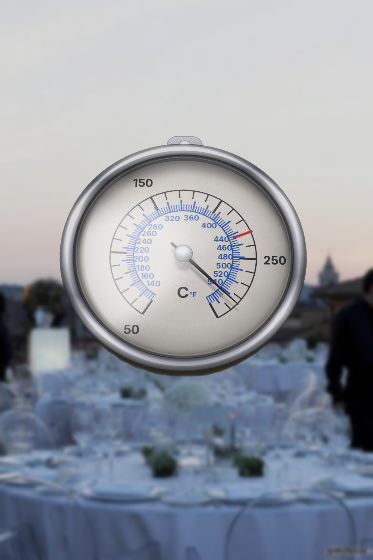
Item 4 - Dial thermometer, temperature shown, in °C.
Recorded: 285 °C
